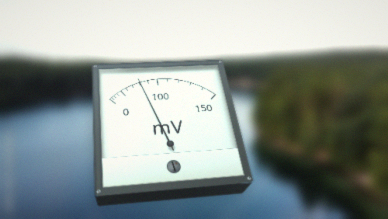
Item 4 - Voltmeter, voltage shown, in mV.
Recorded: 80 mV
